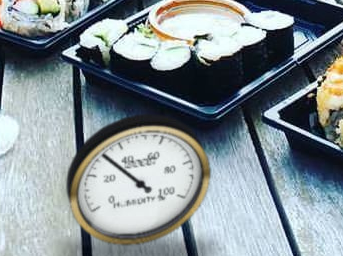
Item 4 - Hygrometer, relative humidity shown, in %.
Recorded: 32 %
